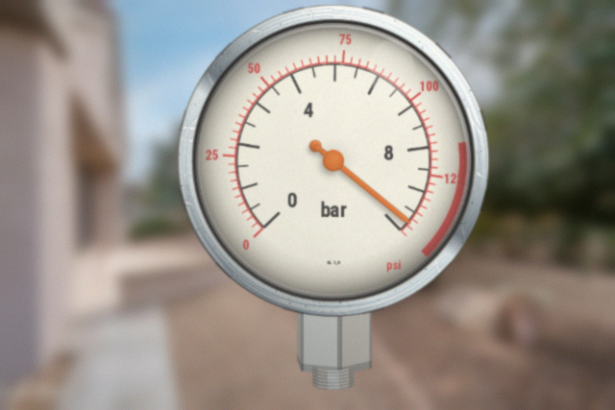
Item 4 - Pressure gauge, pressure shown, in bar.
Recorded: 9.75 bar
